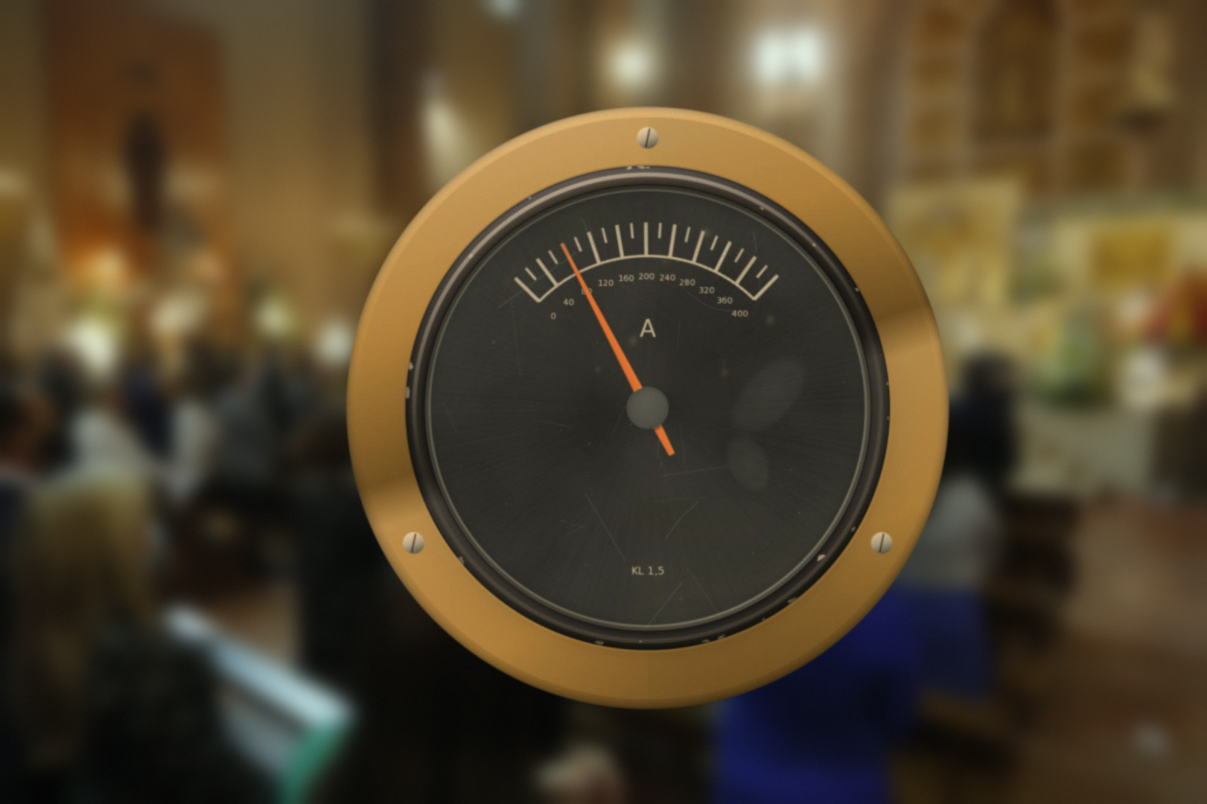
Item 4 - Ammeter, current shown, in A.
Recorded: 80 A
